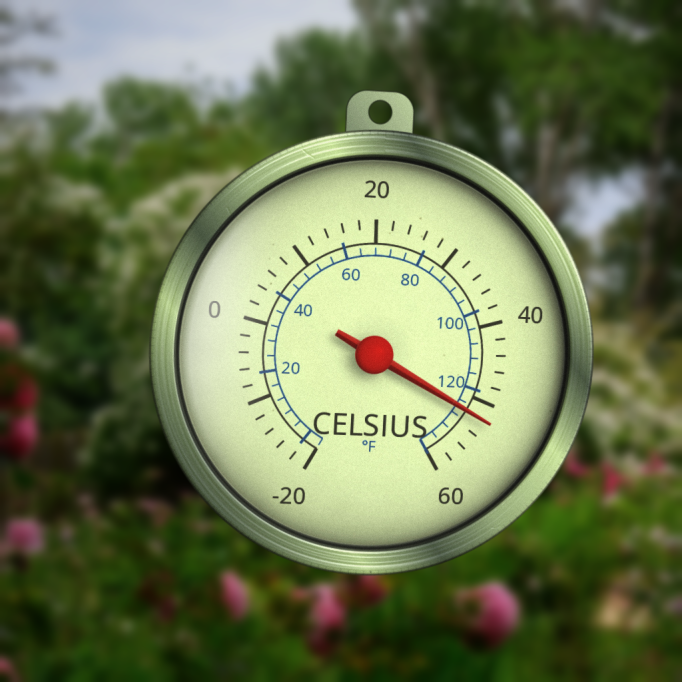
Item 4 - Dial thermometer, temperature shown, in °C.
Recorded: 52 °C
